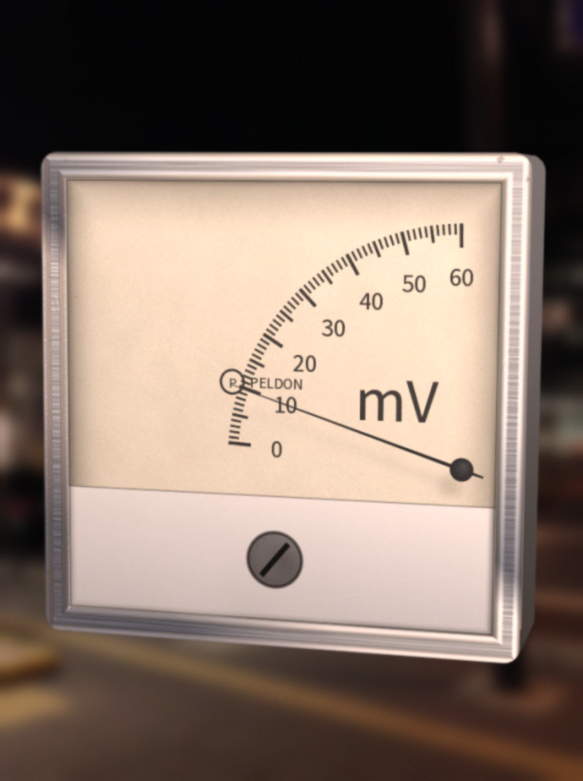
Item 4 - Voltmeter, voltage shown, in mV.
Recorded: 10 mV
